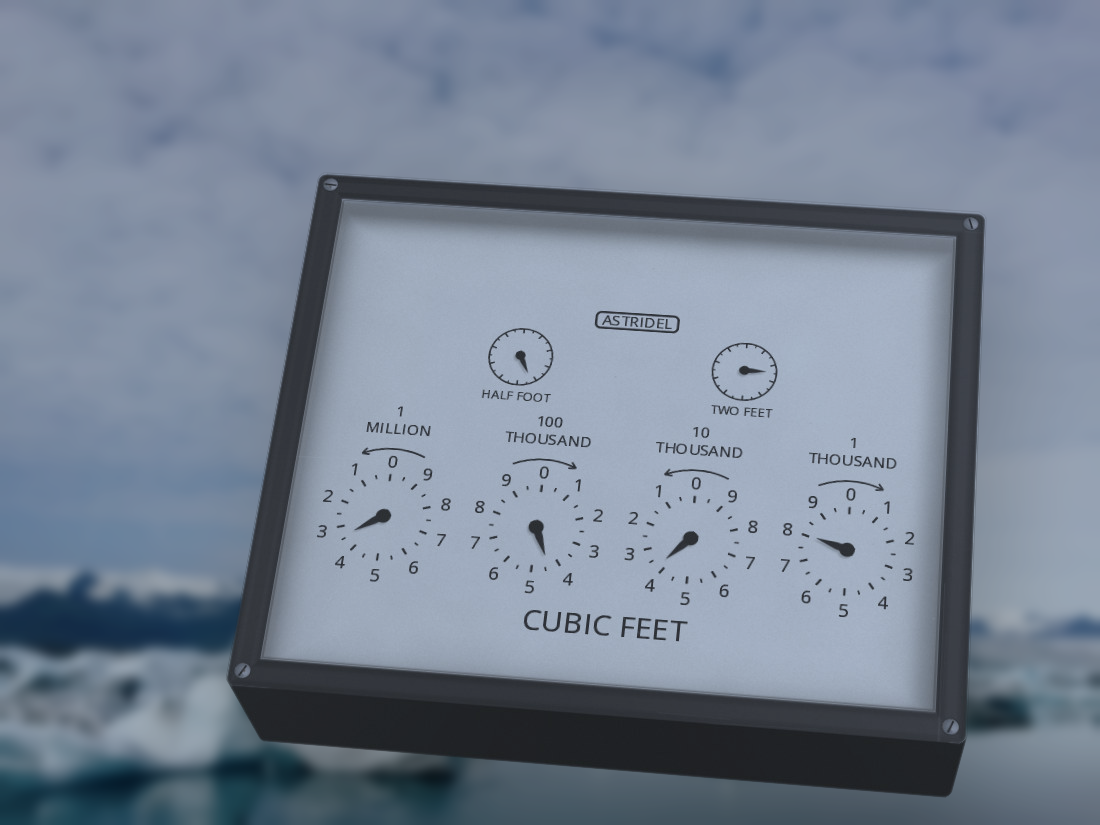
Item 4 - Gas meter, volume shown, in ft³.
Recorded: 343800 ft³
